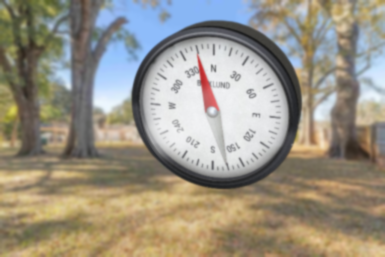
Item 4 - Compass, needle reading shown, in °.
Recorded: 345 °
